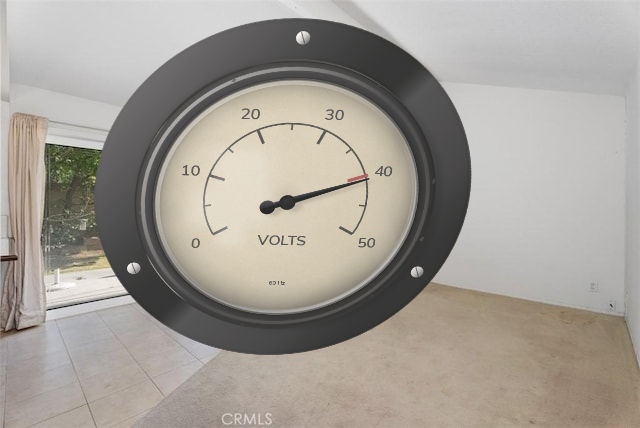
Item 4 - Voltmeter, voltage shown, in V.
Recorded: 40 V
